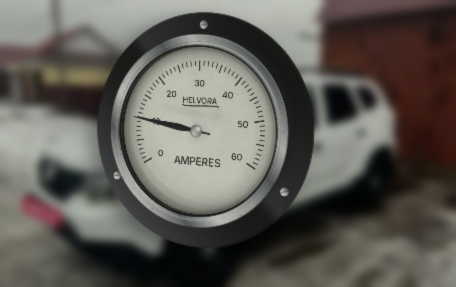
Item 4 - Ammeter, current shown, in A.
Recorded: 10 A
